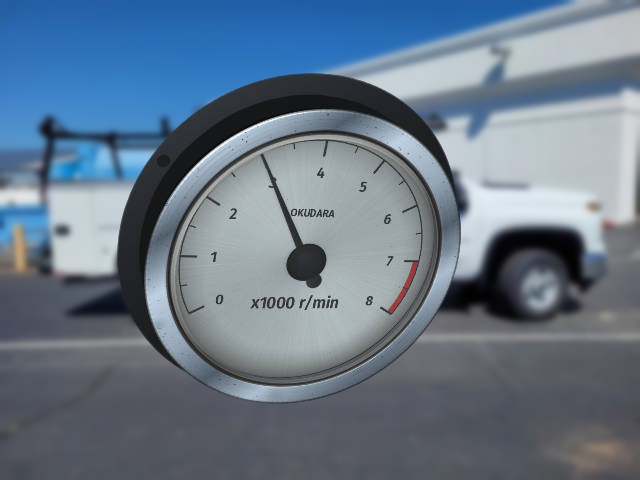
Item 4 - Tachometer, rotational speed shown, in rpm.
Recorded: 3000 rpm
